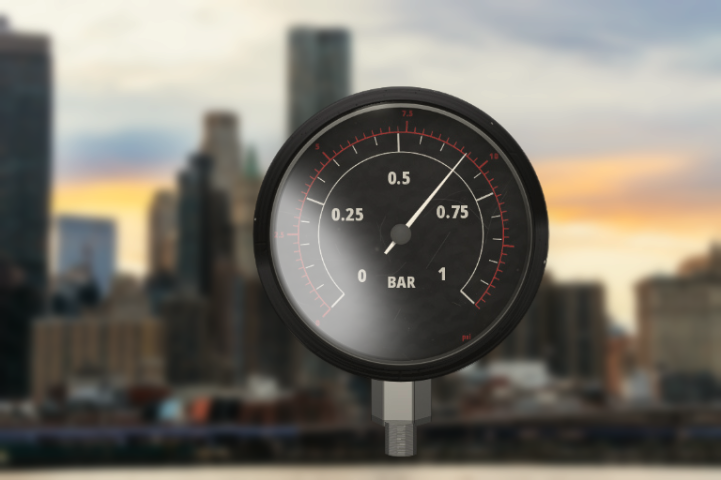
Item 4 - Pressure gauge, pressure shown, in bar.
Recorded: 0.65 bar
